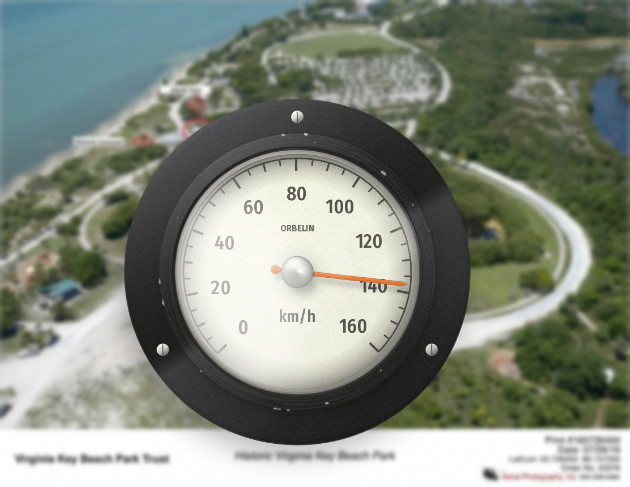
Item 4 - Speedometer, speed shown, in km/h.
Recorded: 137.5 km/h
